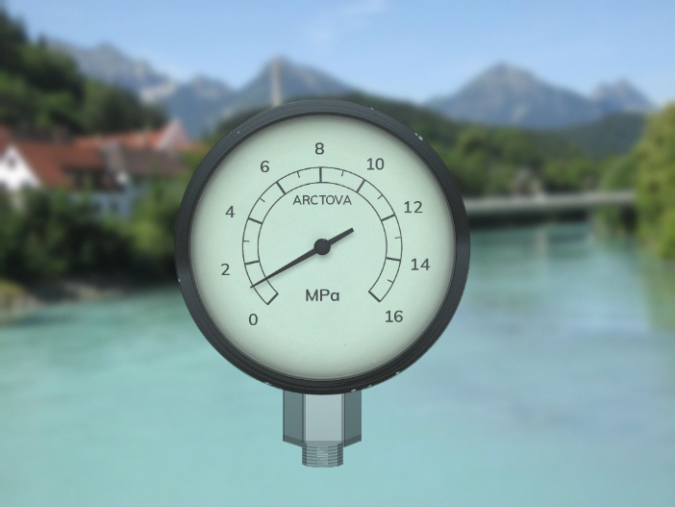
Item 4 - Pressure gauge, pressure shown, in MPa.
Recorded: 1 MPa
